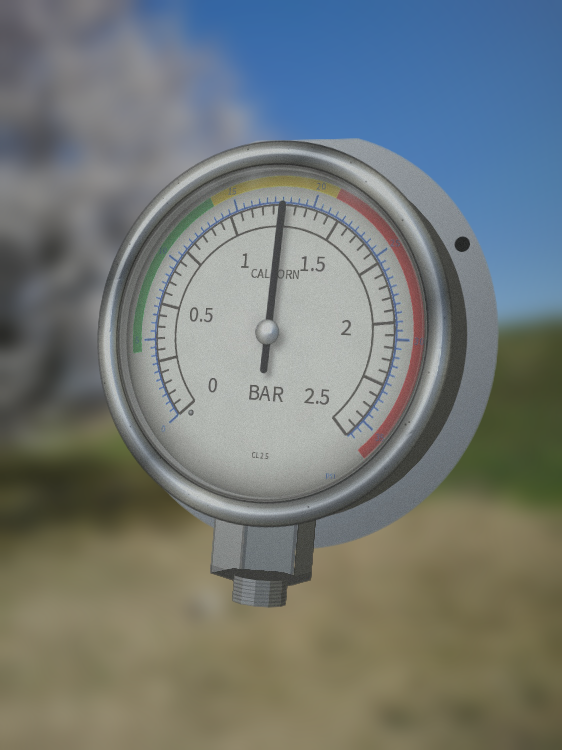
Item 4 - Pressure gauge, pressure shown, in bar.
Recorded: 1.25 bar
